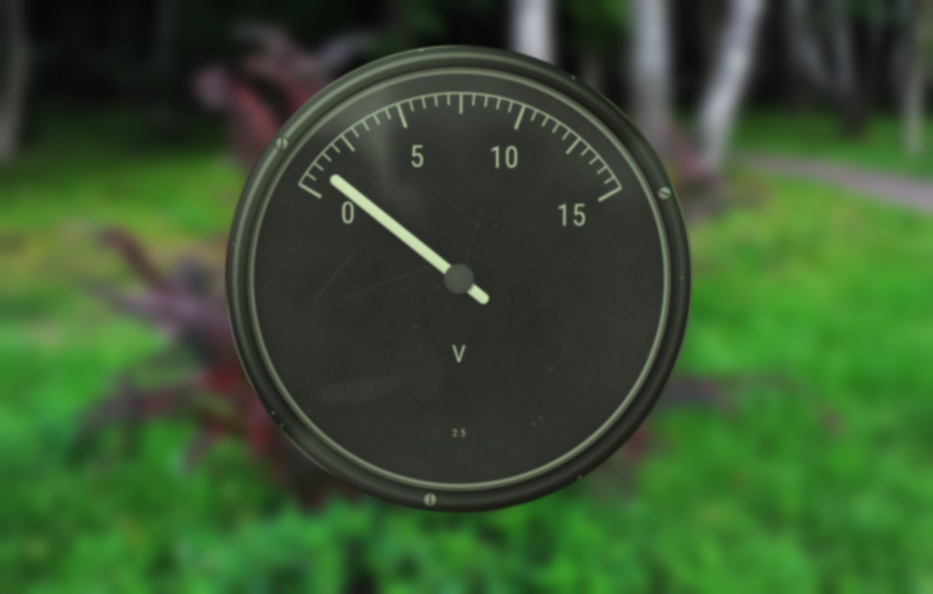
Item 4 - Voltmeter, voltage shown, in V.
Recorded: 1 V
